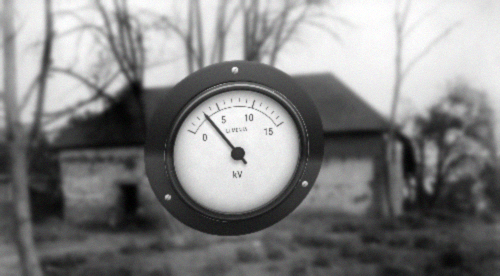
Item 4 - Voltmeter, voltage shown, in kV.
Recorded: 3 kV
